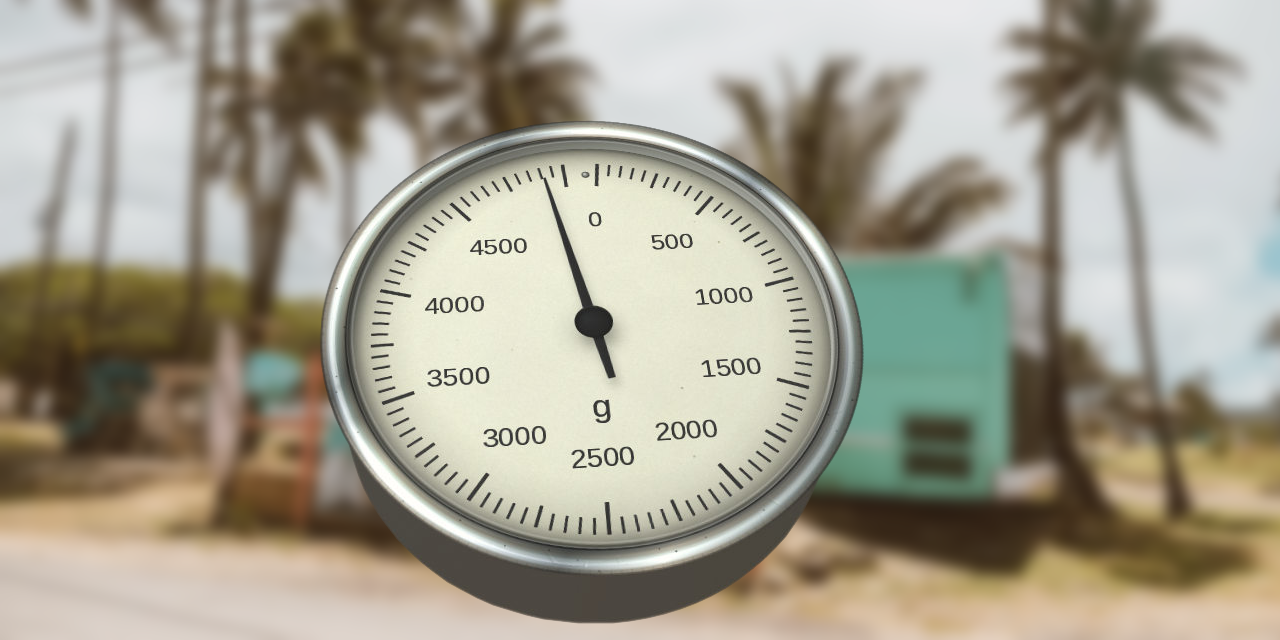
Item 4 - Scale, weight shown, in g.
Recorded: 4900 g
